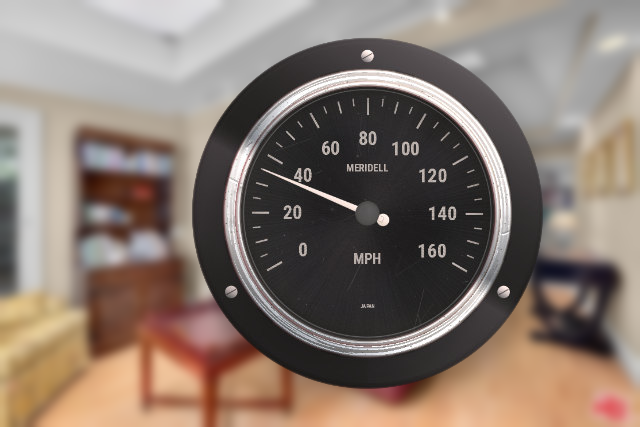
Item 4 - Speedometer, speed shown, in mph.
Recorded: 35 mph
